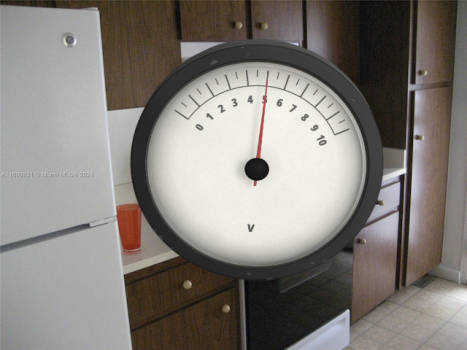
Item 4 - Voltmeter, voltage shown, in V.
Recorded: 5 V
